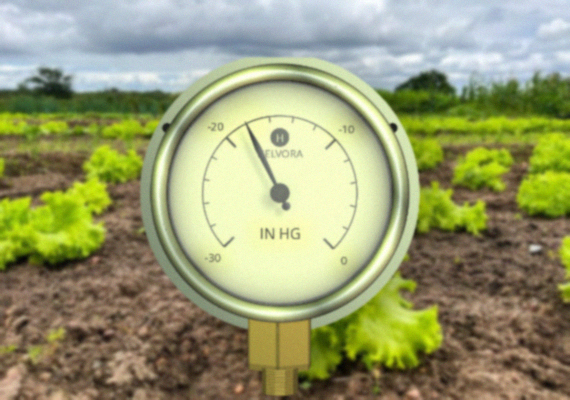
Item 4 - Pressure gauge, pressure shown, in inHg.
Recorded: -18 inHg
